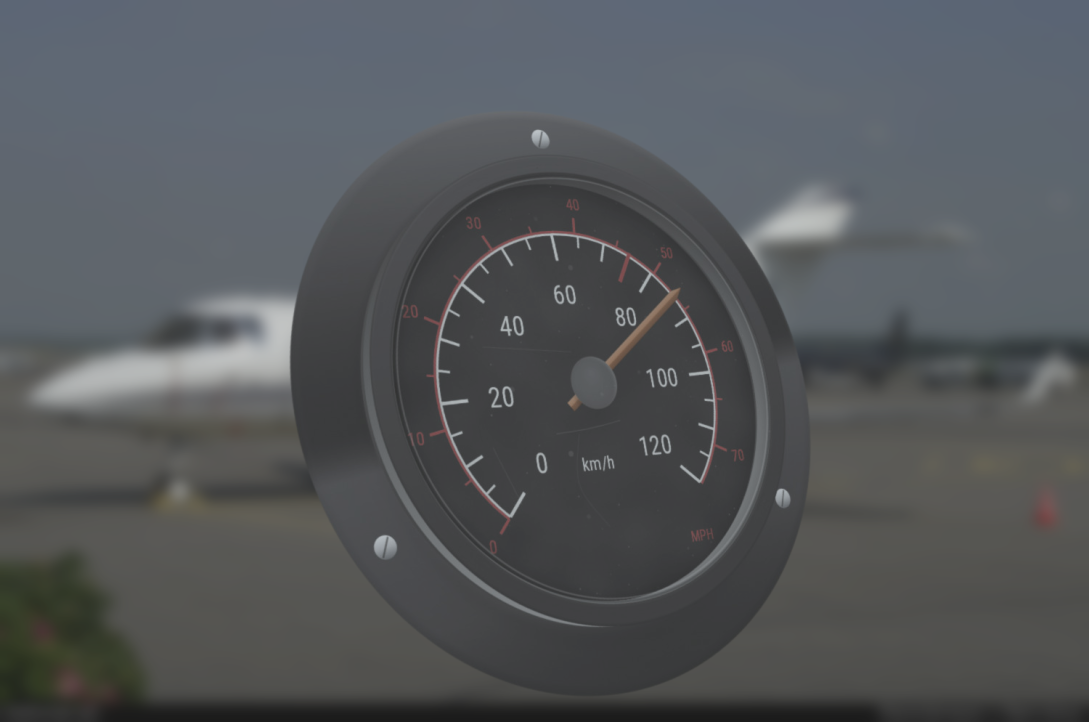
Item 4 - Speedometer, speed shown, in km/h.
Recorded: 85 km/h
